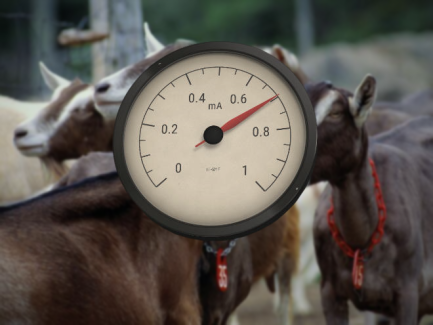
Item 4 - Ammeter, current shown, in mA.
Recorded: 0.7 mA
